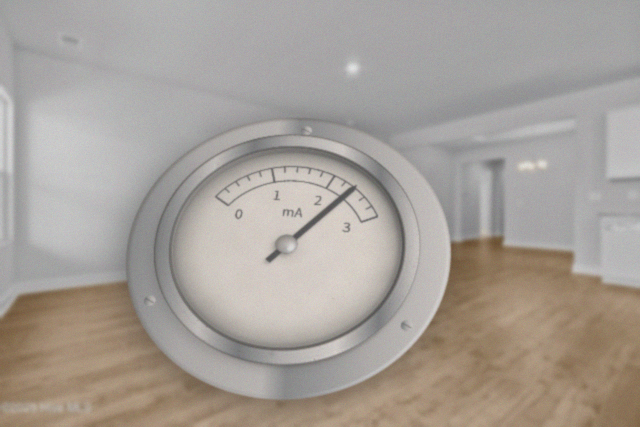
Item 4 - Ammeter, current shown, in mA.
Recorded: 2.4 mA
